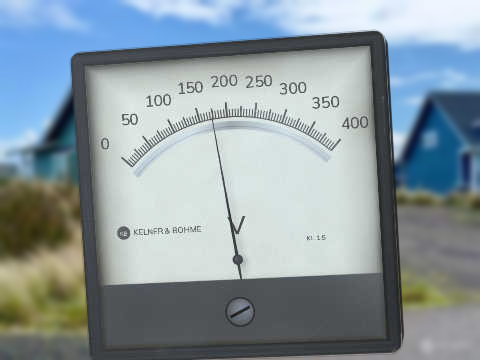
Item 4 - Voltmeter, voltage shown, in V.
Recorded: 175 V
